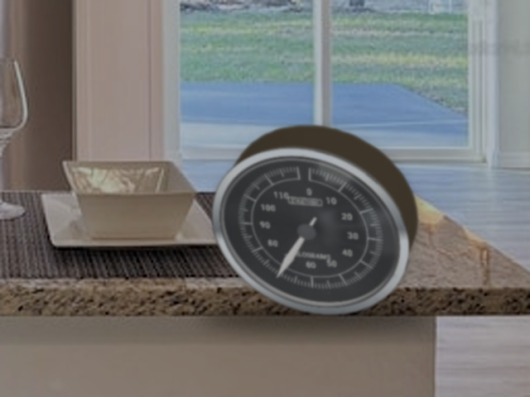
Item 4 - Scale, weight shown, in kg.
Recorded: 70 kg
